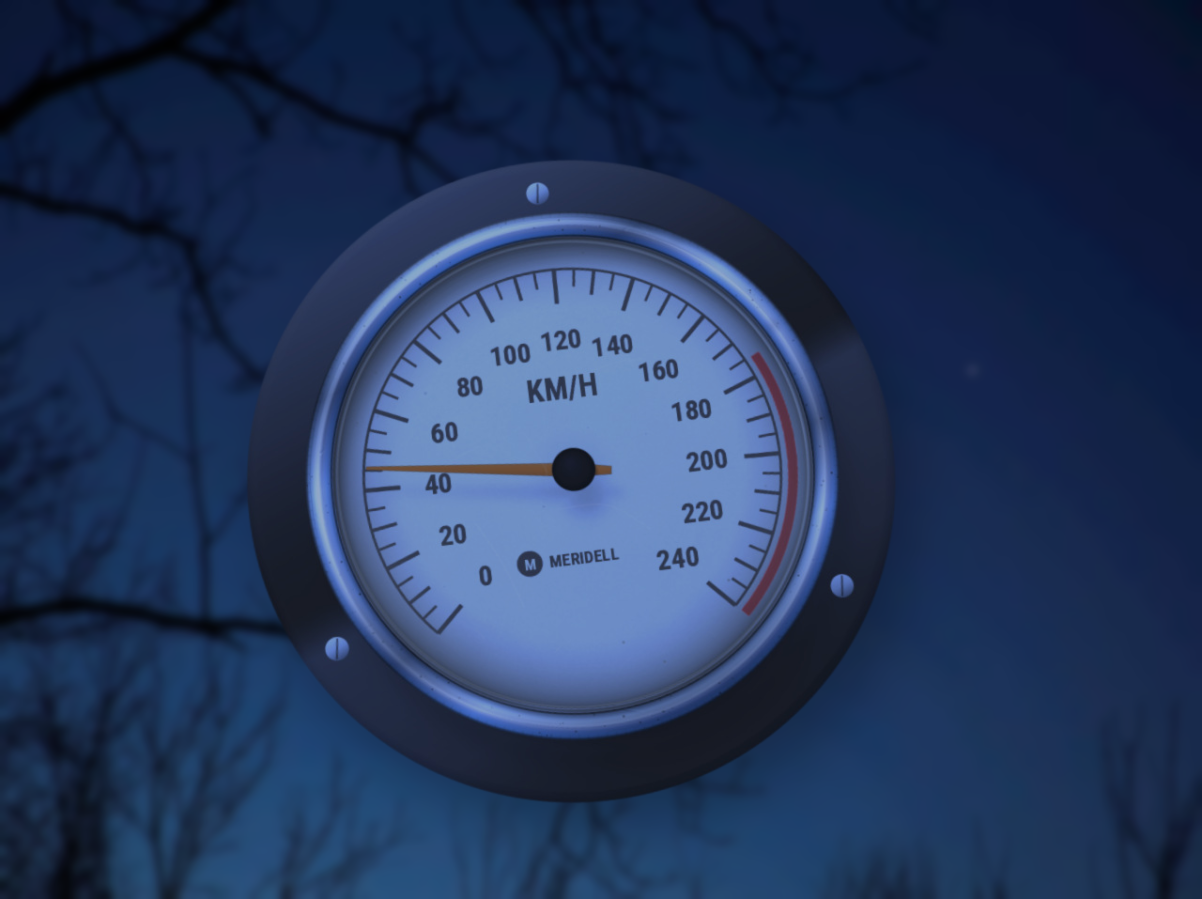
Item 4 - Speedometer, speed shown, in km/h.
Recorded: 45 km/h
